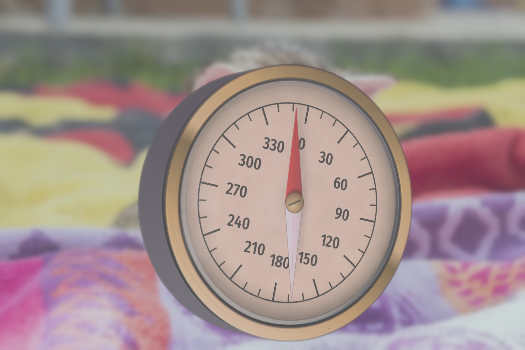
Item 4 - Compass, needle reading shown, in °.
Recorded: 350 °
